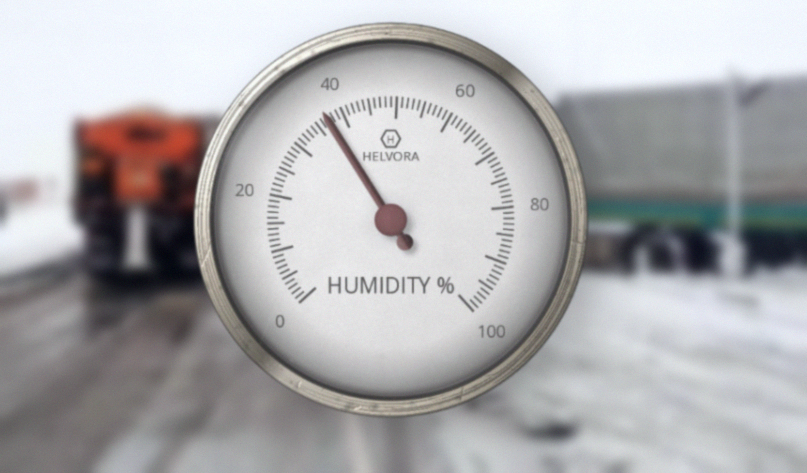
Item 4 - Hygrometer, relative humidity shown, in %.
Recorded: 37 %
